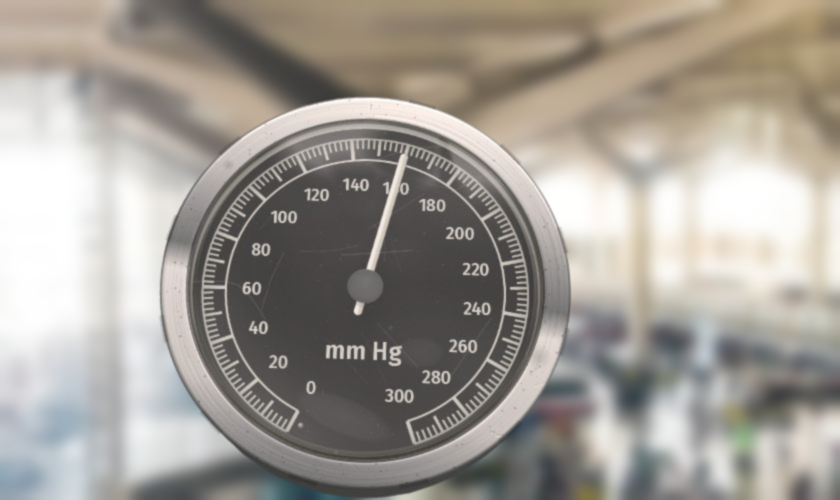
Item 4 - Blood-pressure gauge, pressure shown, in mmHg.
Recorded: 160 mmHg
